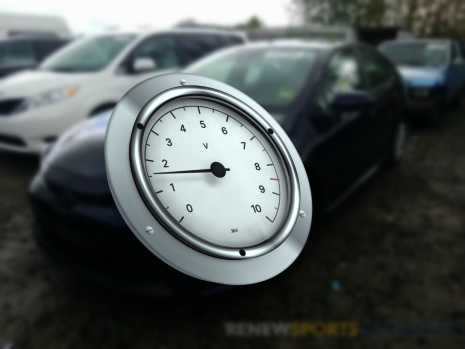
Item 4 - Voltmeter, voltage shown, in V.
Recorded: 1.5 V
